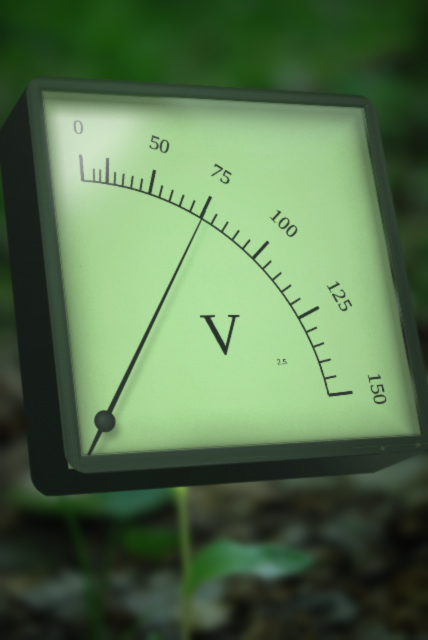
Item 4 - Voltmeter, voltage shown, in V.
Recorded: 75 V
